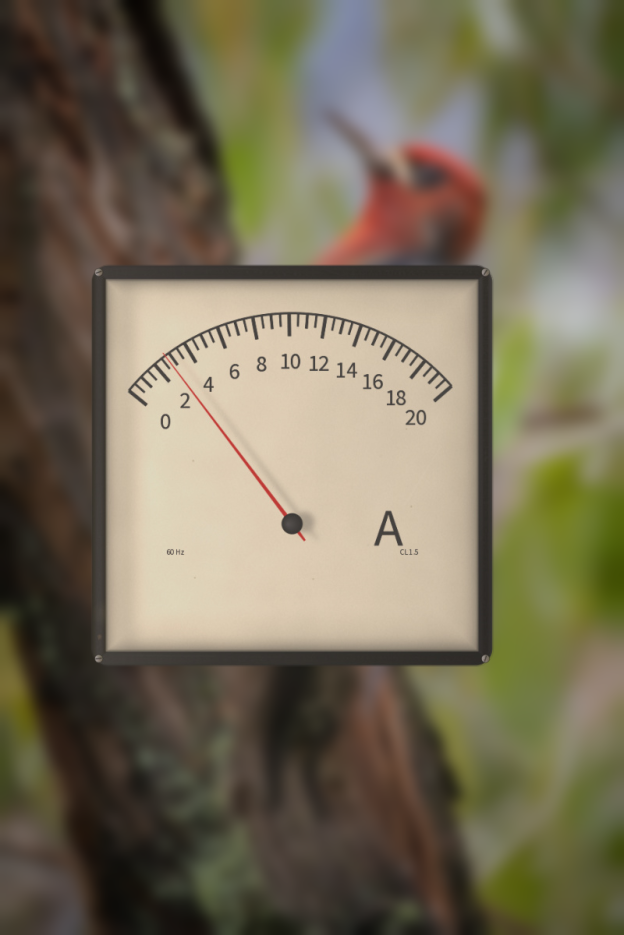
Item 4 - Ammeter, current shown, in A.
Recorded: 2.75 A
